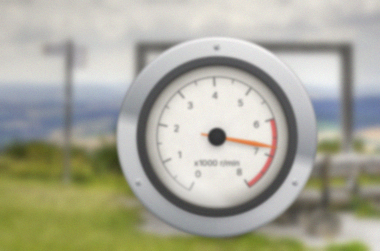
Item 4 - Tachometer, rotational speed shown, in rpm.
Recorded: 6750 rpm
